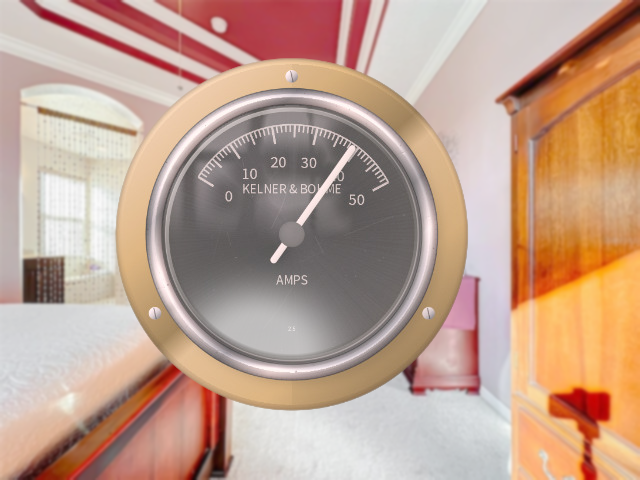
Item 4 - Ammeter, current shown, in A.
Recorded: 39 A
